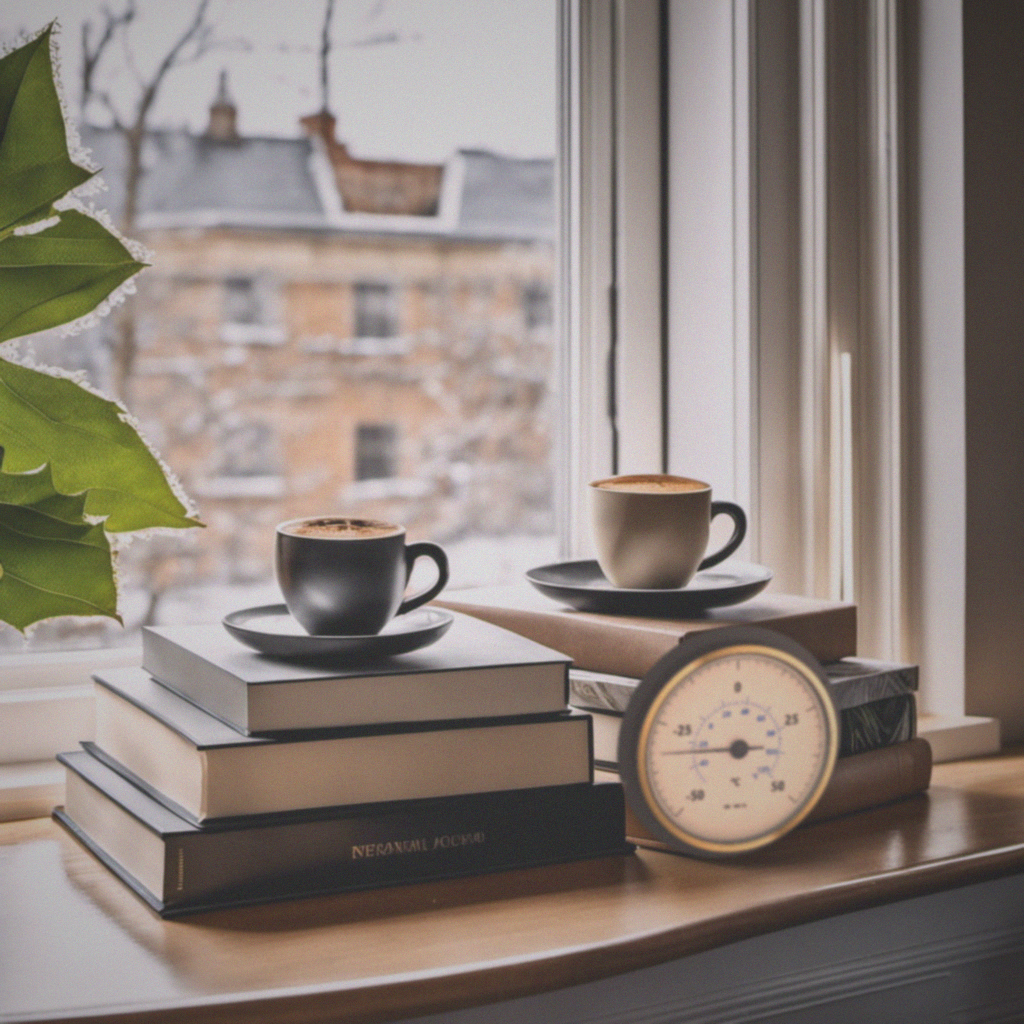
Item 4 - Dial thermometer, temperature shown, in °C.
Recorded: -32.5 °C
